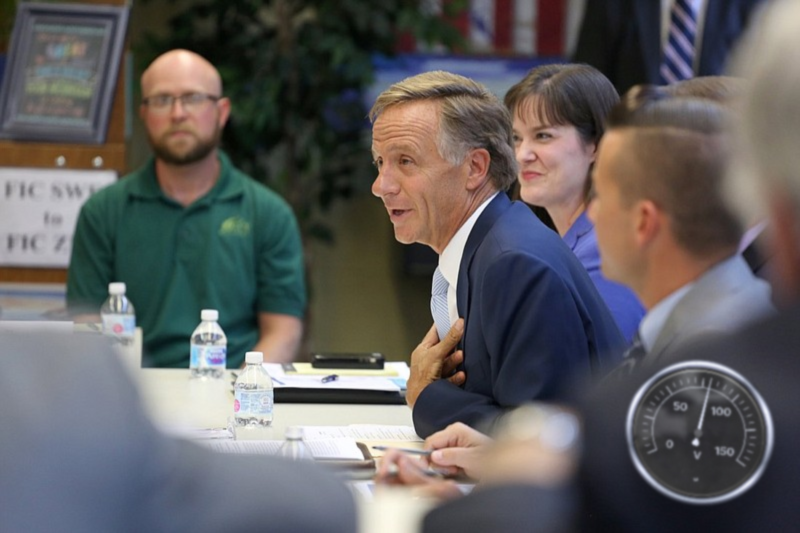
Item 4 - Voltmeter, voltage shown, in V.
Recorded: 80 V
